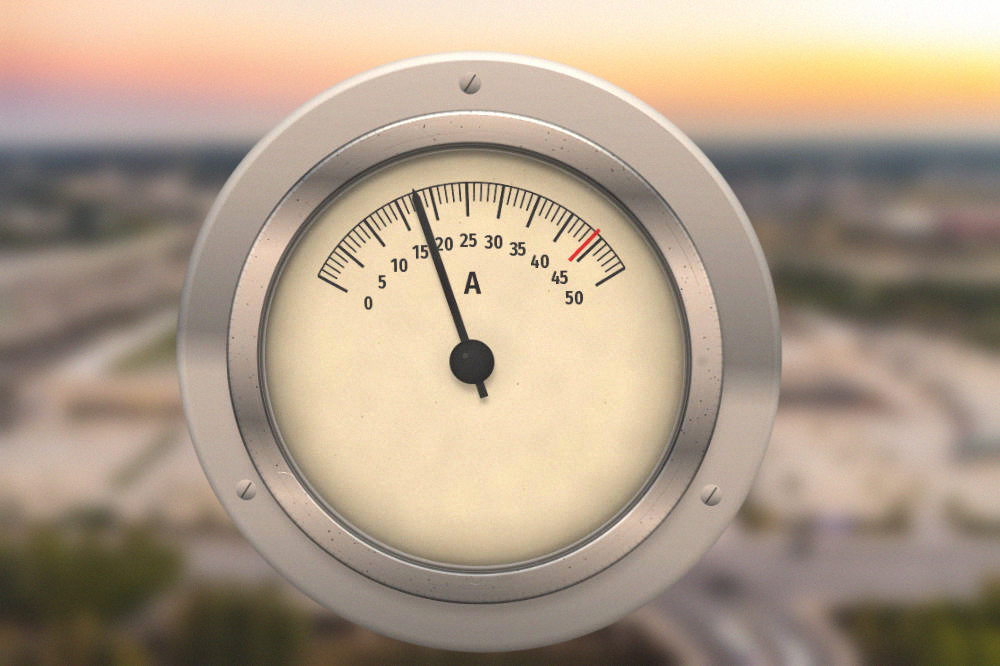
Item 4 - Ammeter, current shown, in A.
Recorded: 18 A
